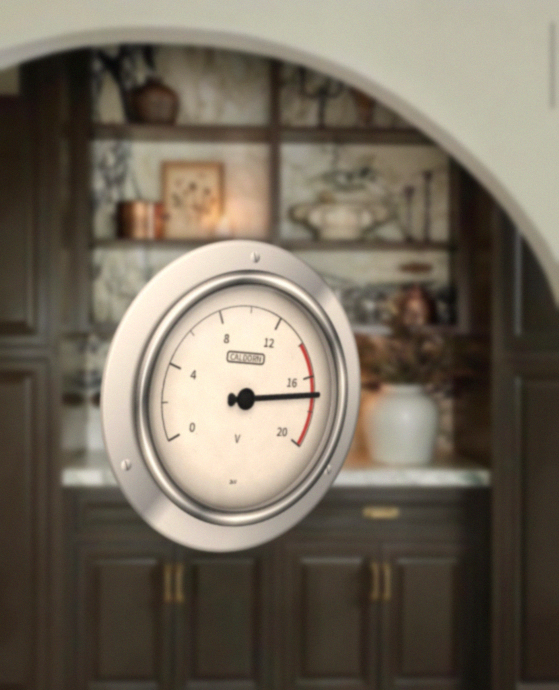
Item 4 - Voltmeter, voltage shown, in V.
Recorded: 17 V
